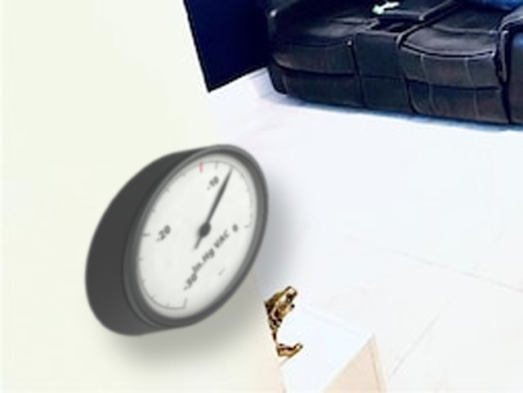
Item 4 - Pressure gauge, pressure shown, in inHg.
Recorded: -8 inHg
